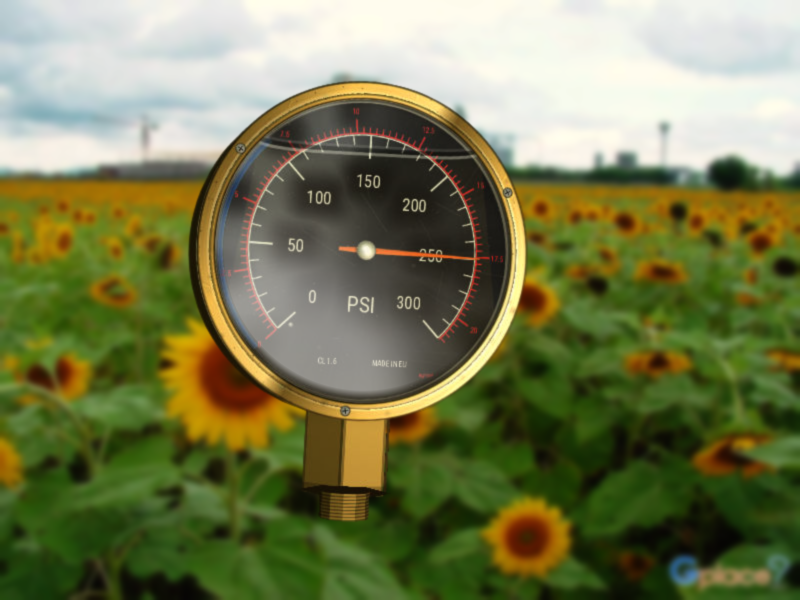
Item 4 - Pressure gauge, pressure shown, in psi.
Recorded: 250 psi
